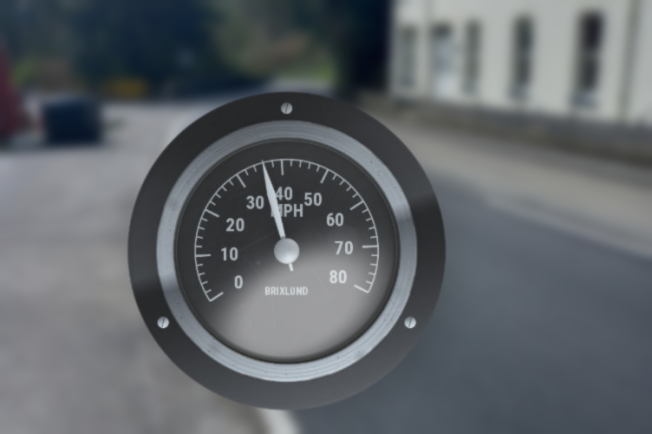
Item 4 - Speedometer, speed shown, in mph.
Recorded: 36 mph
